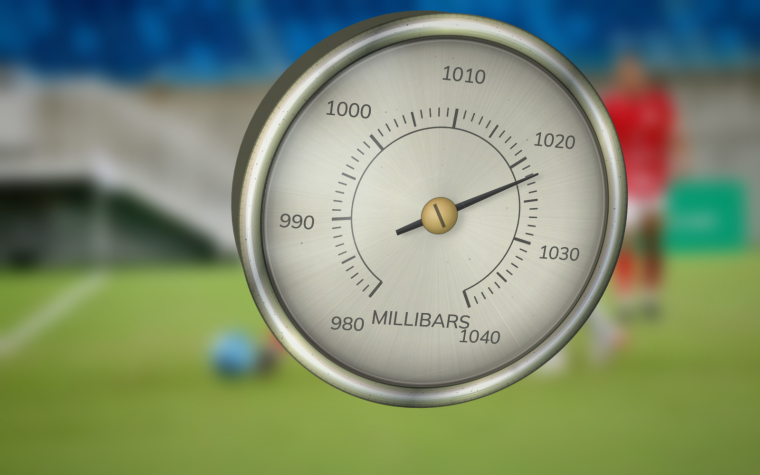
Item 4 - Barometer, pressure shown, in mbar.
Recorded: 1022 mbar
